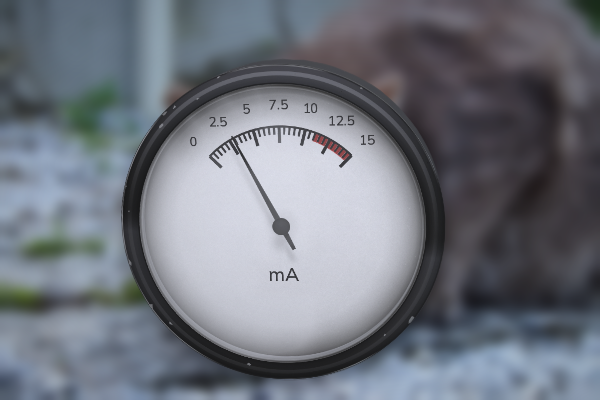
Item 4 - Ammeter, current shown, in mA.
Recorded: 3 mA
